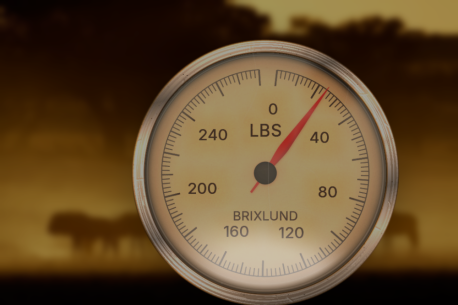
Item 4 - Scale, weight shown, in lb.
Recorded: 24 lb
